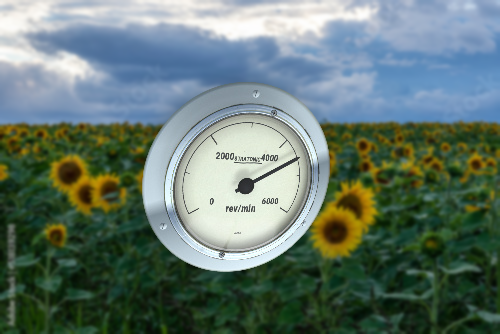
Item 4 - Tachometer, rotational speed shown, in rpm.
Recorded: 4500 rpm
